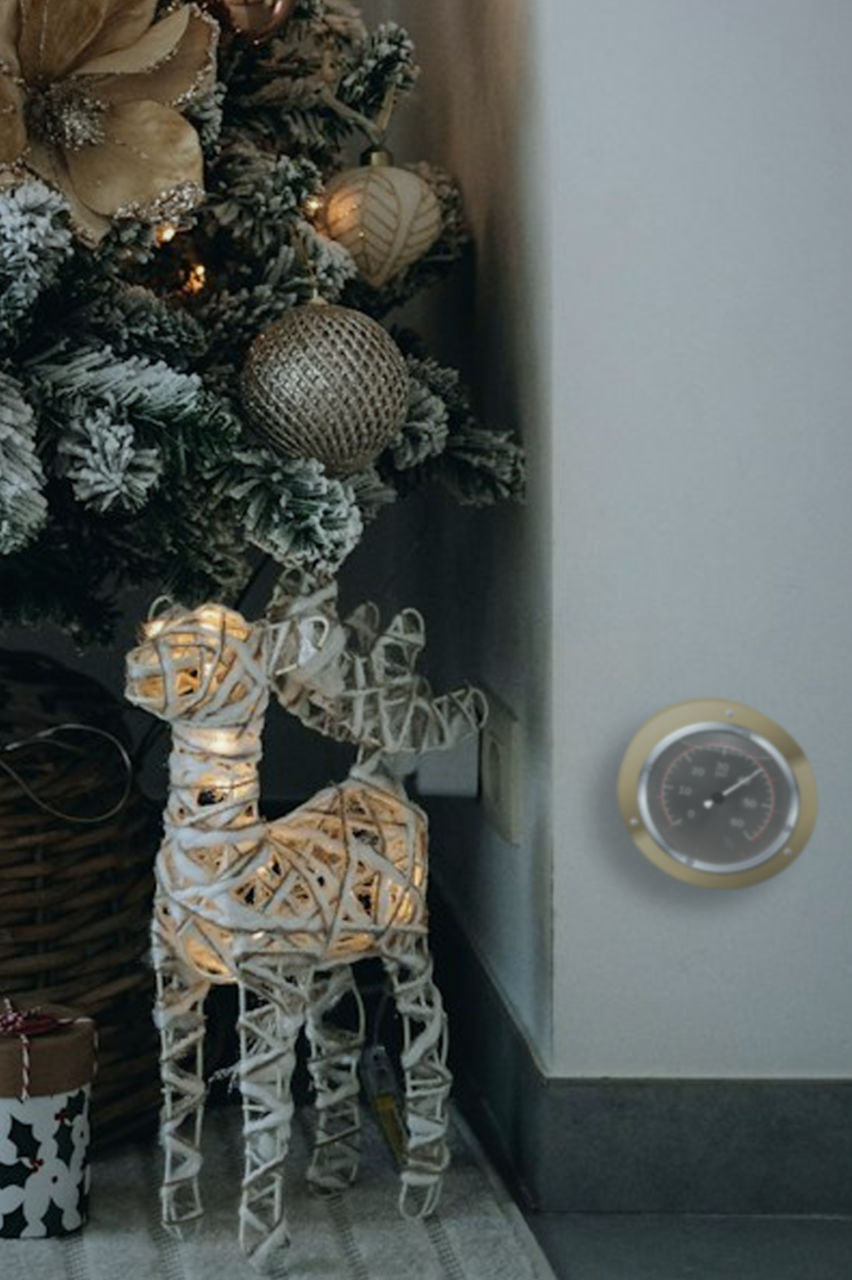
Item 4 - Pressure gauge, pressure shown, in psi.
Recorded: 40 psi
